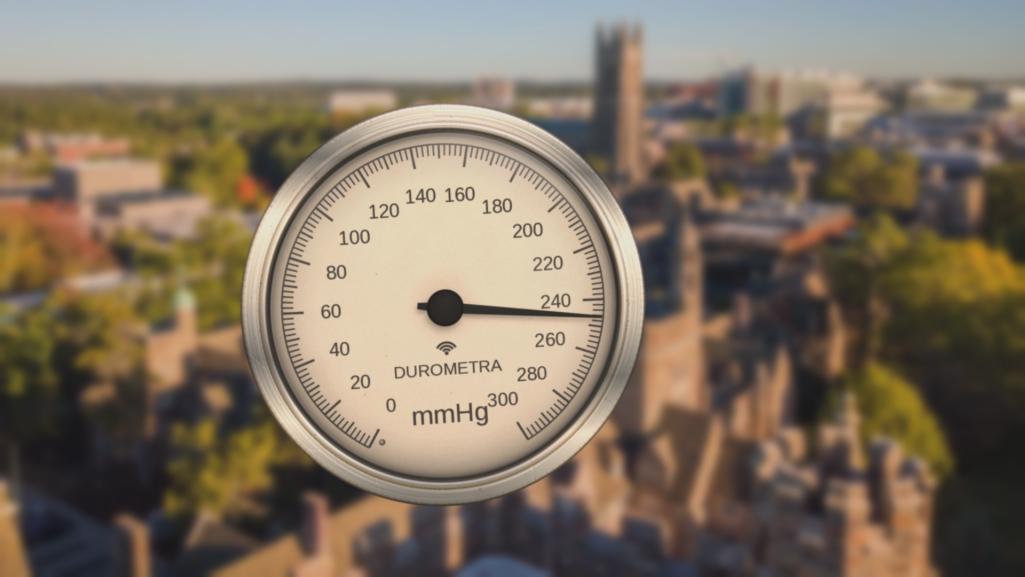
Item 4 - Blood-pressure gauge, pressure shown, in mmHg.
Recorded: 246 mmHg
